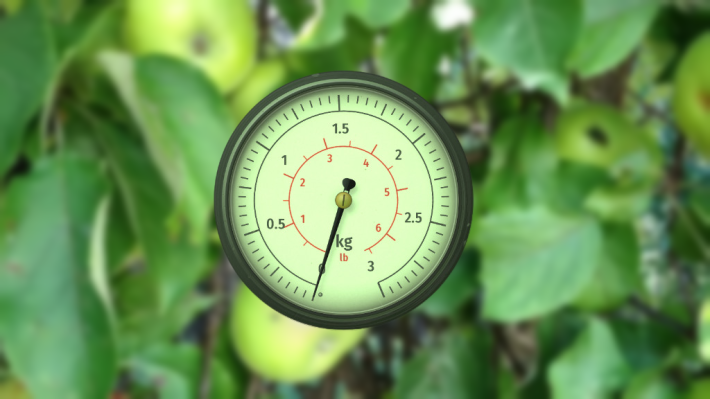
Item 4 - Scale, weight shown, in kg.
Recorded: 0 kg
